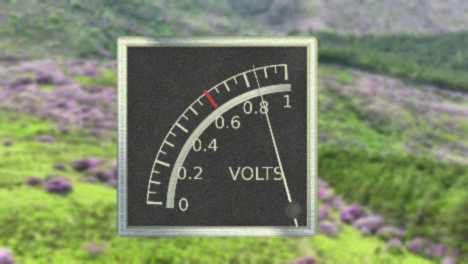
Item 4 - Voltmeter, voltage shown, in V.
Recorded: 0.85 V
